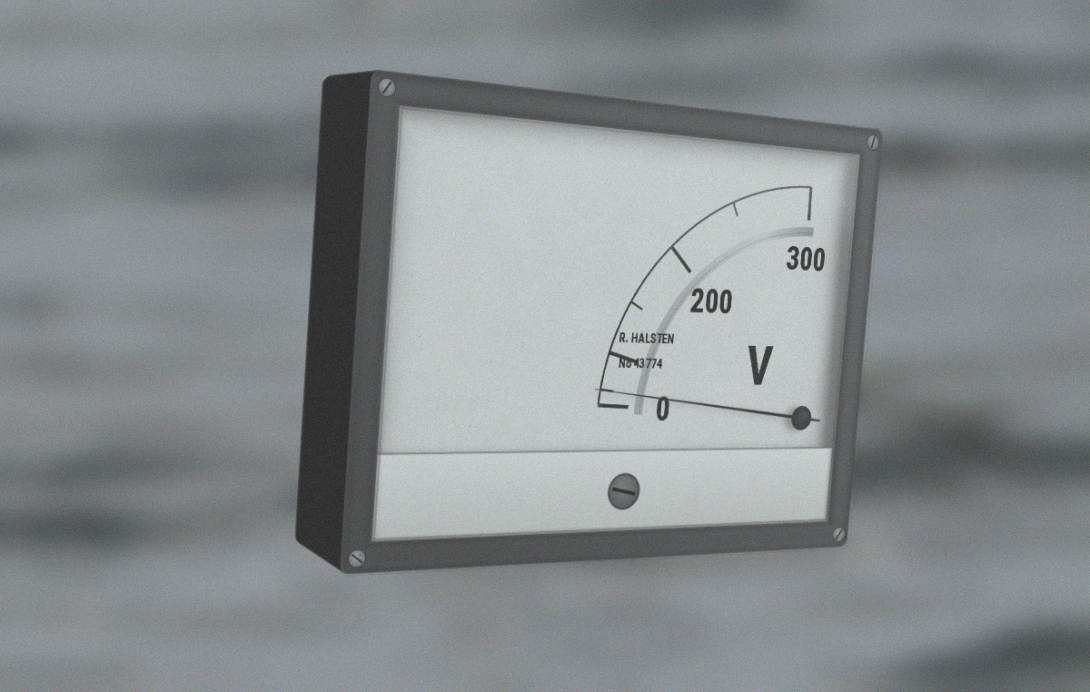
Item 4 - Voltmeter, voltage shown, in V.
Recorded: 50 V
